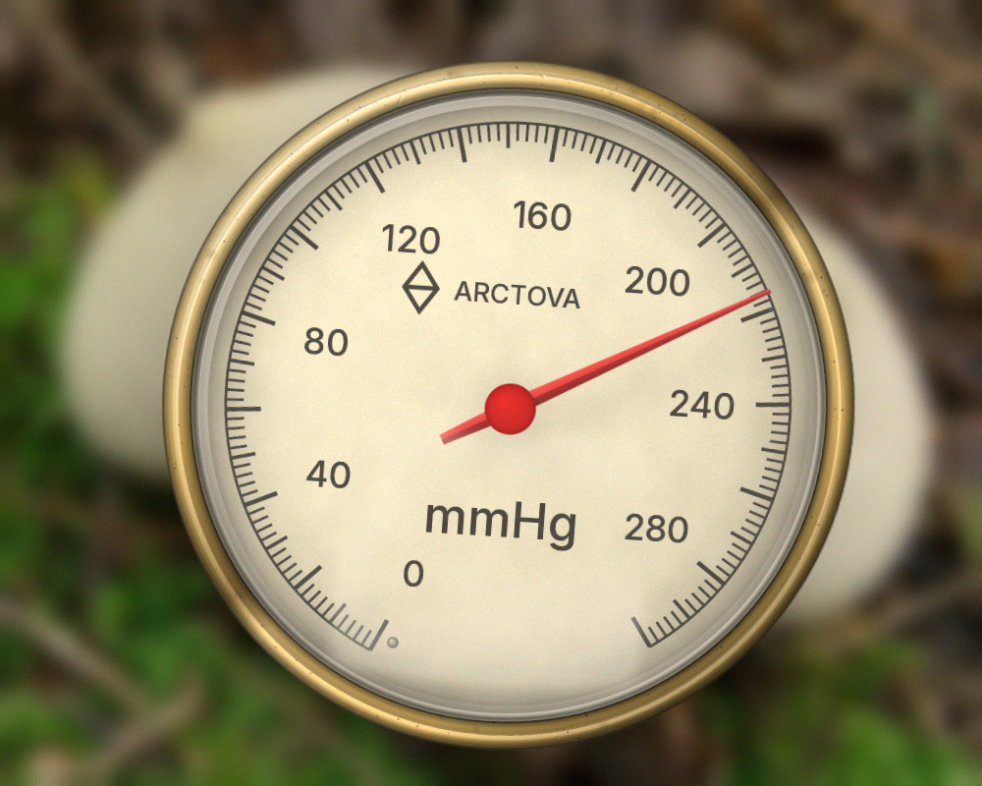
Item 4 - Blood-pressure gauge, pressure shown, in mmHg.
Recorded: 216 mmHg
